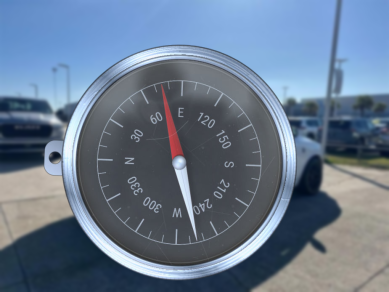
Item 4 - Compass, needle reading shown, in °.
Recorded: 75 °
